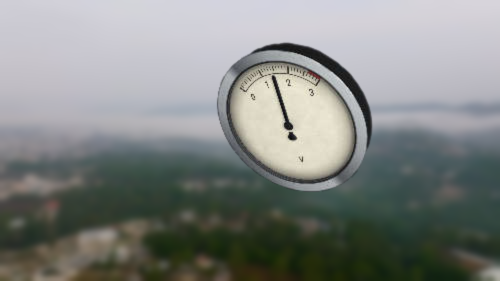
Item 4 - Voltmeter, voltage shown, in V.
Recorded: 1.5 V
